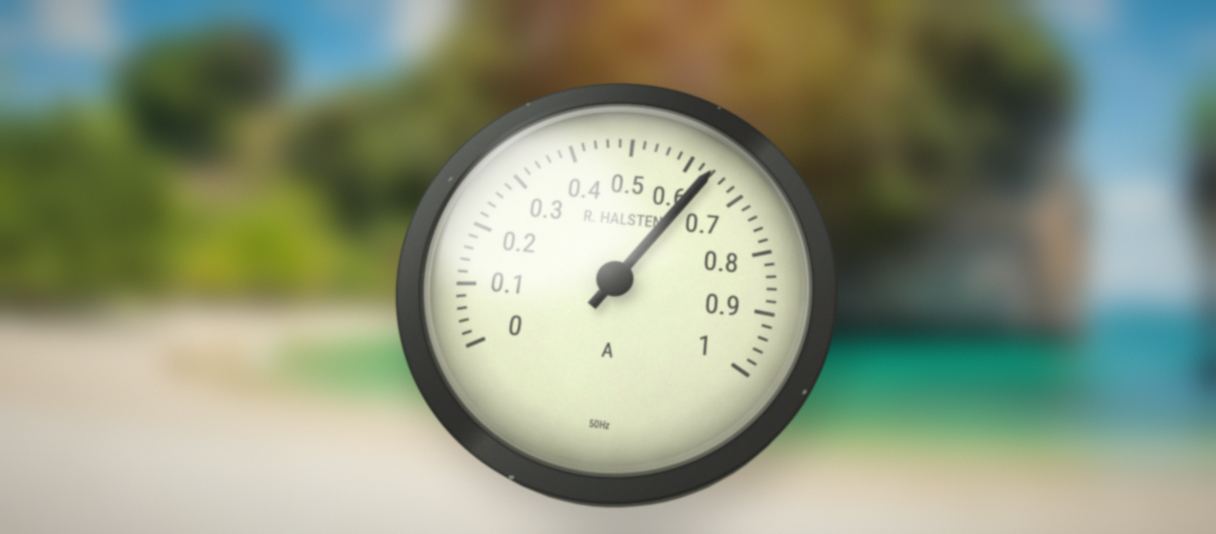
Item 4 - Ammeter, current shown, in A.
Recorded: 0.64 A
